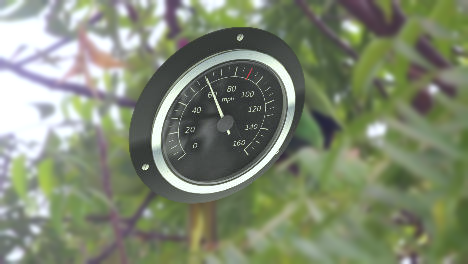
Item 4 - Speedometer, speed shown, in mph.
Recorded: 60 mph
